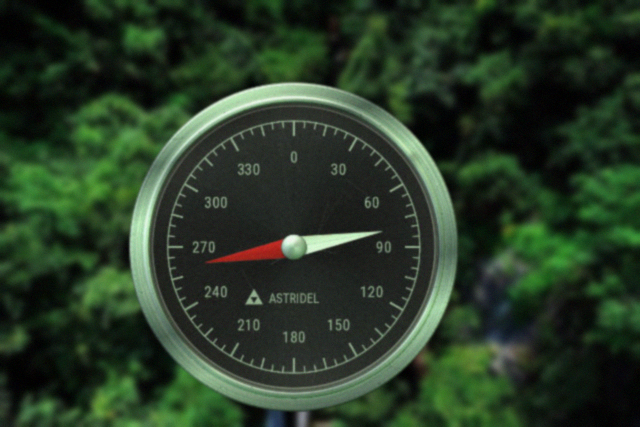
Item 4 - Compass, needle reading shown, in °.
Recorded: 260 °
